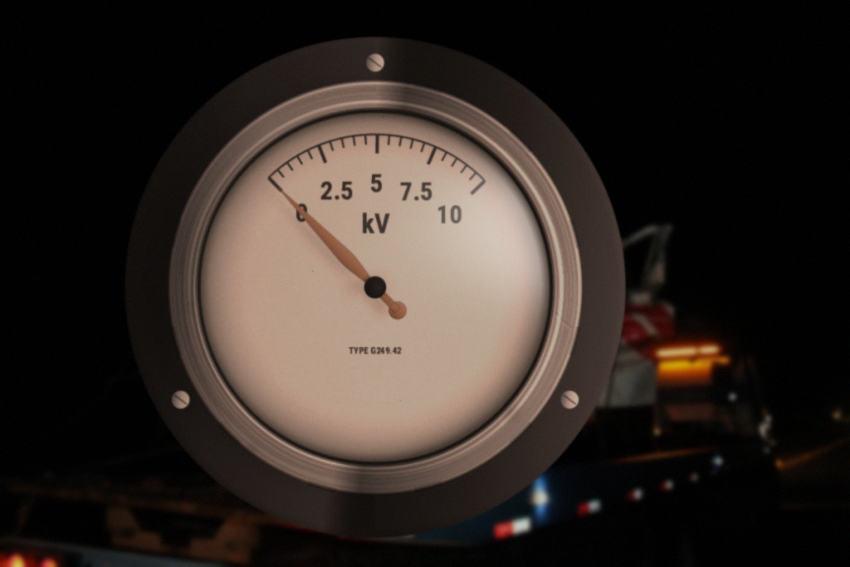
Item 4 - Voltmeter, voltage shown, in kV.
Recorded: 0 kV
